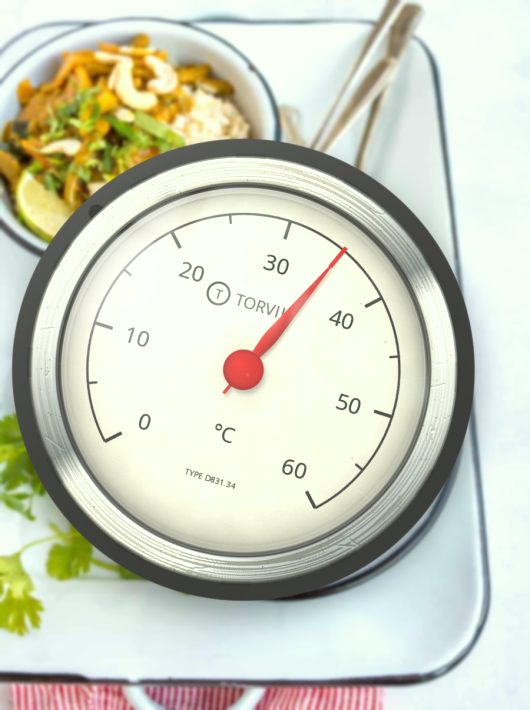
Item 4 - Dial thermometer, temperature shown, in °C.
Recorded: 35 °C
